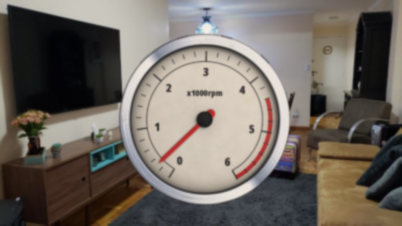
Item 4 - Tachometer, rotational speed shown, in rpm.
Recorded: 300 rpm
